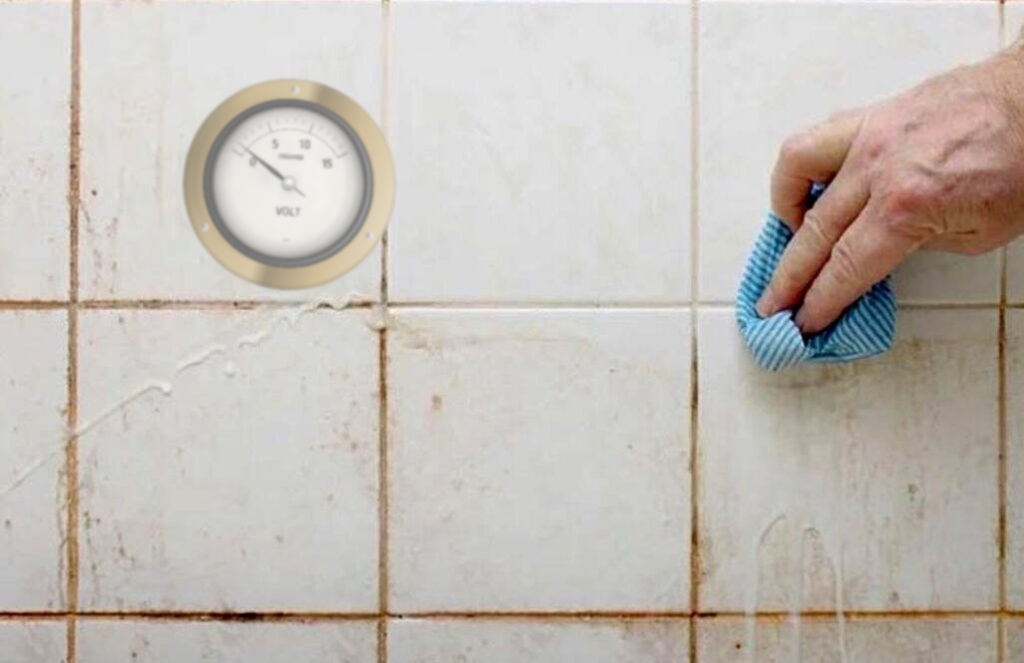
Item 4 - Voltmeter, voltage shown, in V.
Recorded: 1 V
